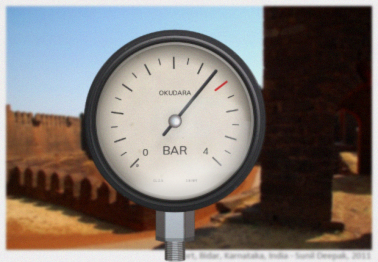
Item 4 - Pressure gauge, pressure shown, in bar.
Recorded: 2.6 bar
